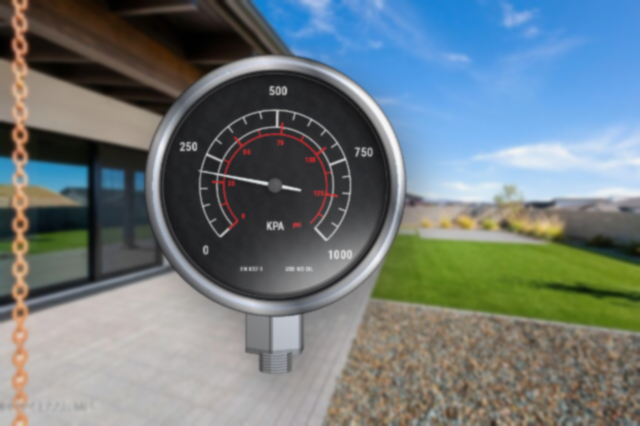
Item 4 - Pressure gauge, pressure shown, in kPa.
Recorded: 200 kPa
